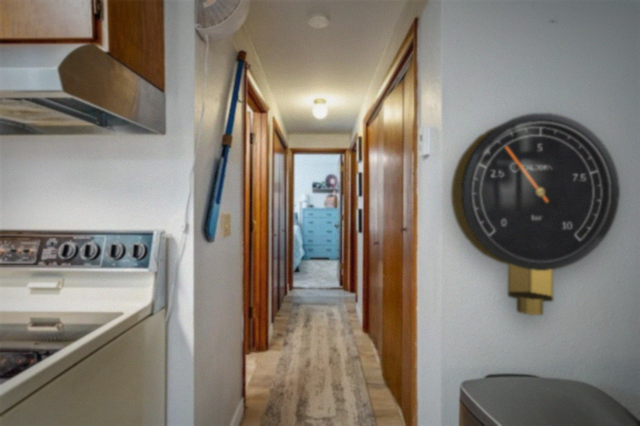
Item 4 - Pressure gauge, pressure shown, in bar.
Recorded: 3.5 bar
